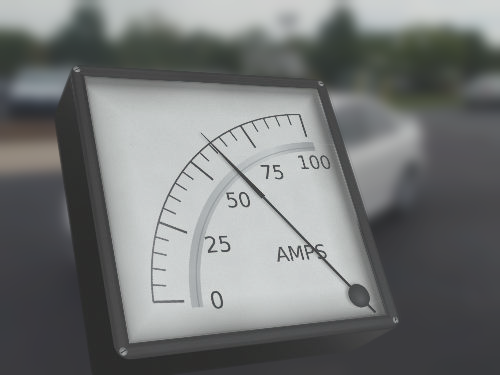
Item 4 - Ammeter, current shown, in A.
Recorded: 60 A
